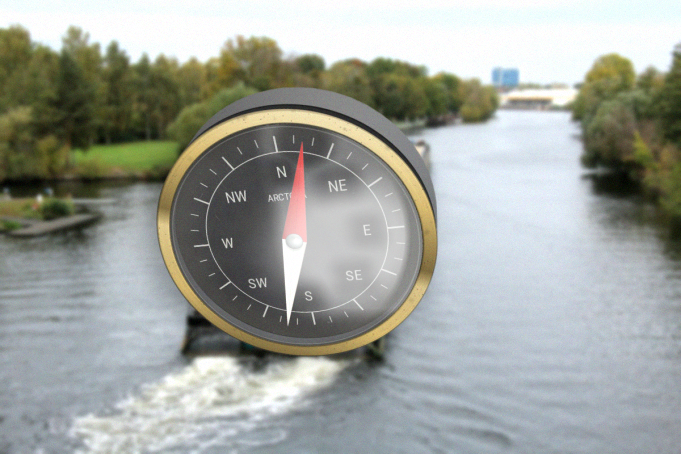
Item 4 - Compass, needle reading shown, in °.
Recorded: 15 °
